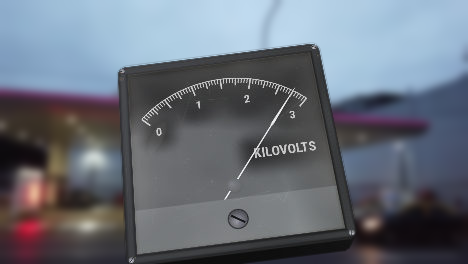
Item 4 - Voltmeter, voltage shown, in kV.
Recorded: 2.75 kV
